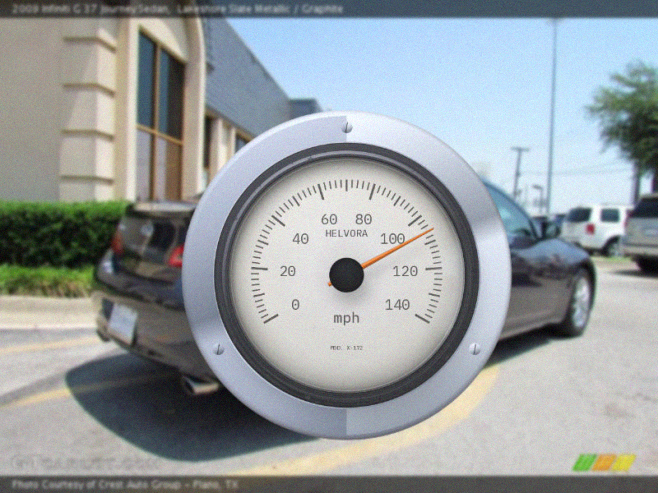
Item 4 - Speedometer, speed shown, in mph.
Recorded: 106 mph
